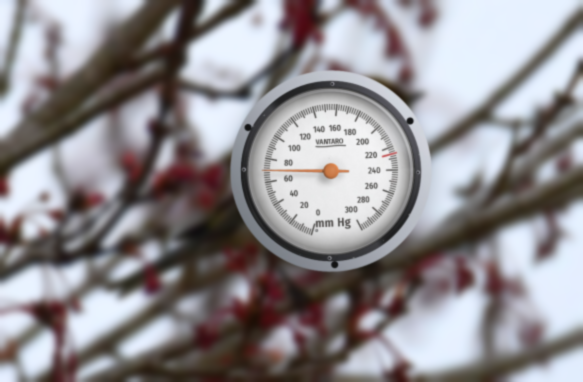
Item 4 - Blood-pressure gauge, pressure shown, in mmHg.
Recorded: 70 mmHg
